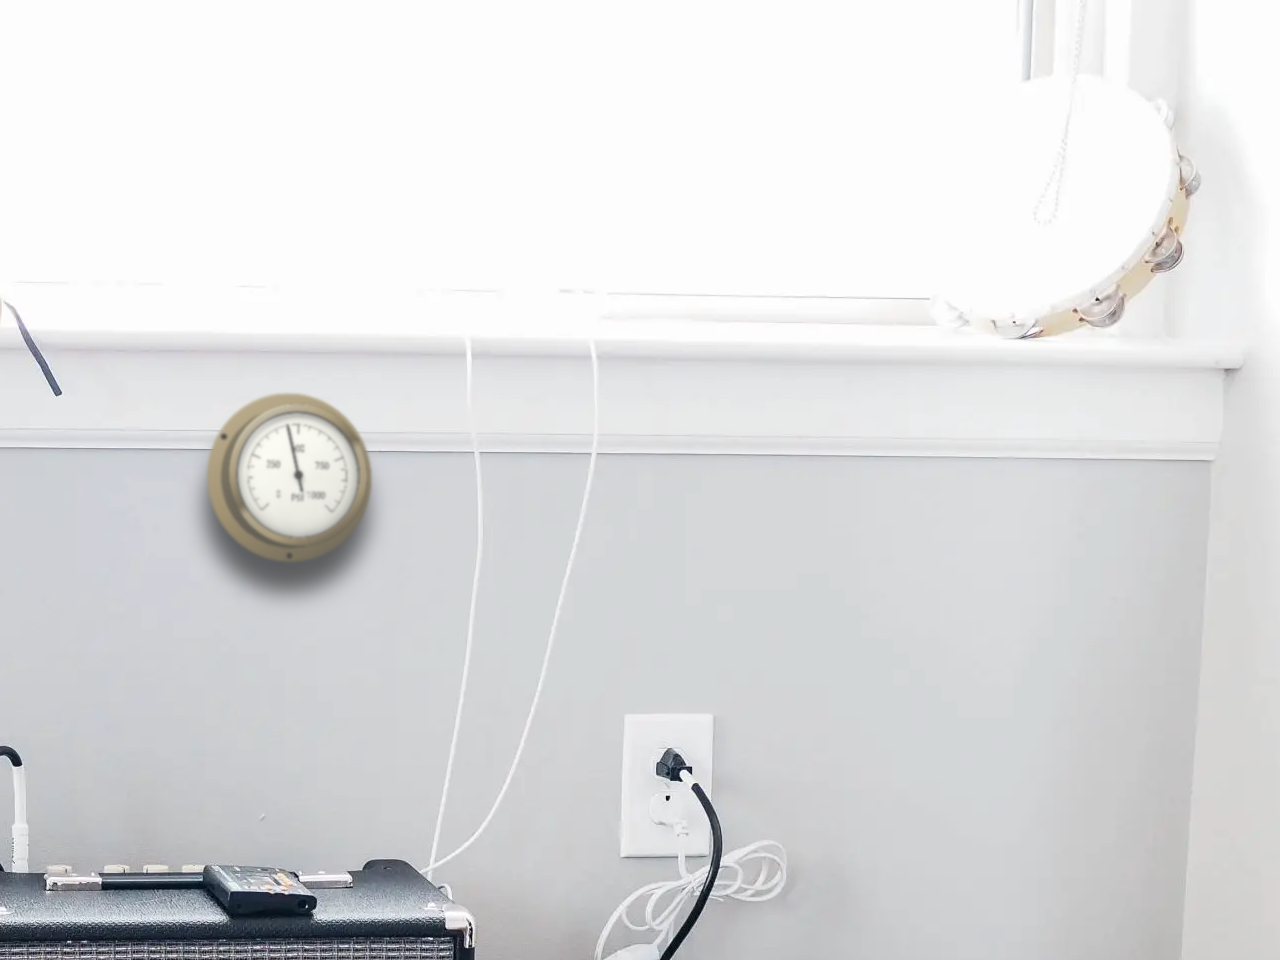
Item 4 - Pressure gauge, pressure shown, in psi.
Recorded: 450 psi
